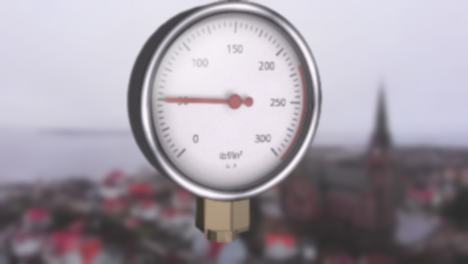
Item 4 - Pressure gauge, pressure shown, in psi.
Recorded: 50 psi
